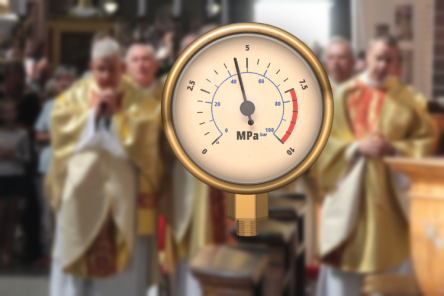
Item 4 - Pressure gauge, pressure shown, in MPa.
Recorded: 4.5 MPa
